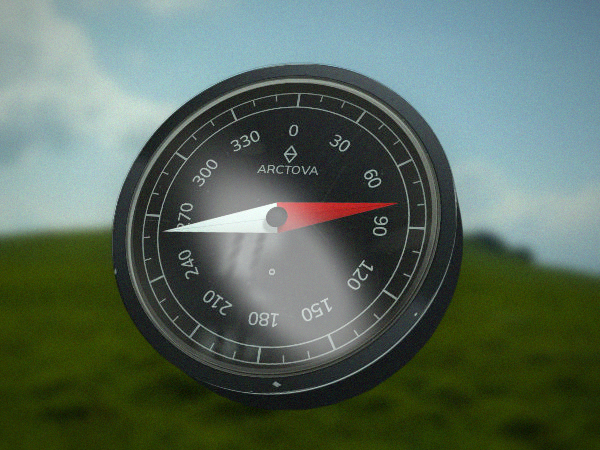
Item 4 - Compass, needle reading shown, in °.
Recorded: 80 °
